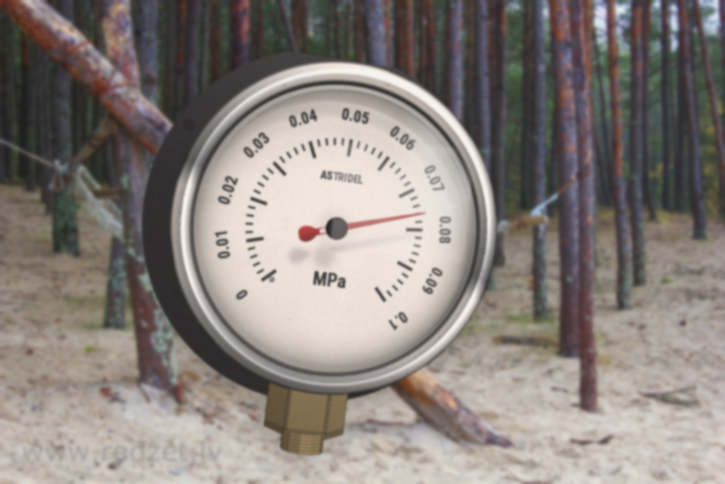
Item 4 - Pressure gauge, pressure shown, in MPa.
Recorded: 0.076 MPa
